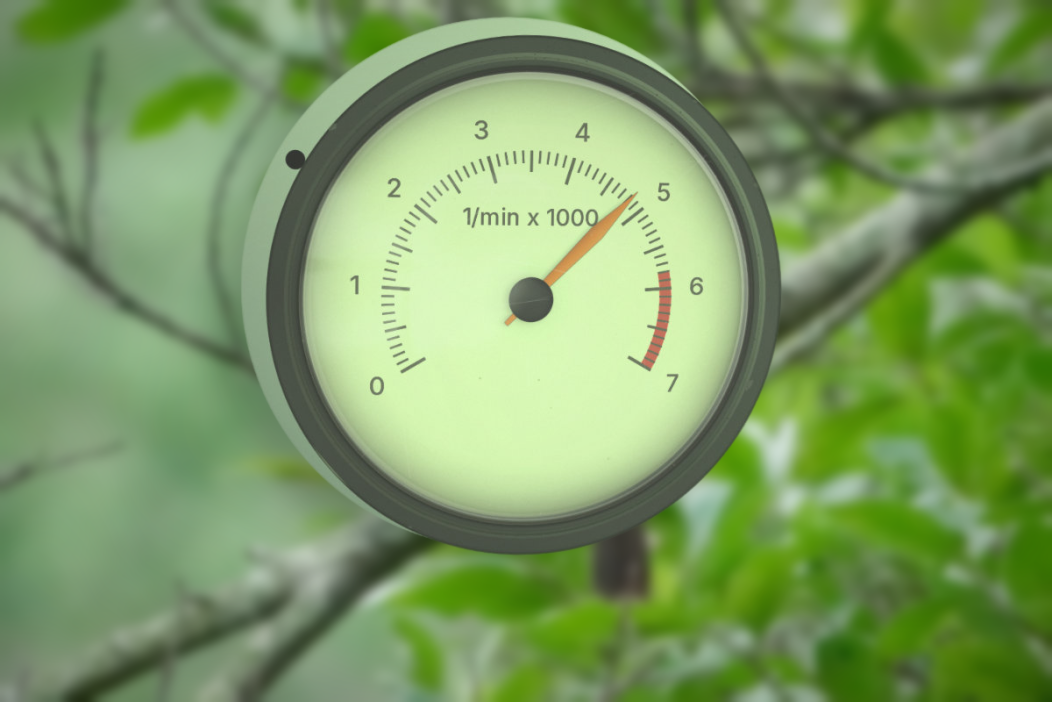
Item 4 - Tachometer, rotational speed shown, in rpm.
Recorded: 4800 rpm
